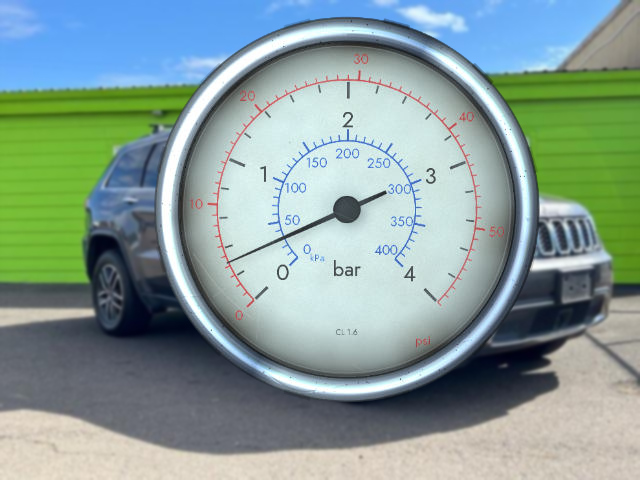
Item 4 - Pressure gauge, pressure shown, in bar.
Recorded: 0.3 bar
